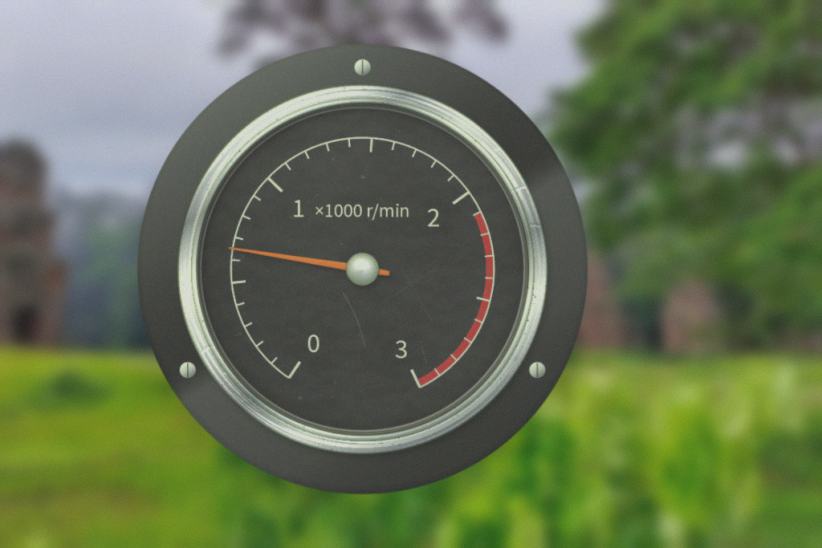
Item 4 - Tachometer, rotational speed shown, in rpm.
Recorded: 650 rpm
